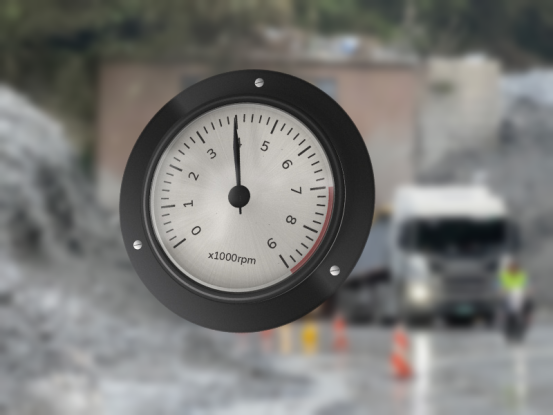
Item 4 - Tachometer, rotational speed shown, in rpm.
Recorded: 4000 rpm
